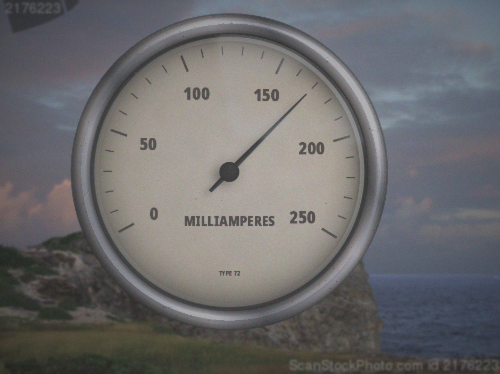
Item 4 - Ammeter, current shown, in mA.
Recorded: 170 mA
